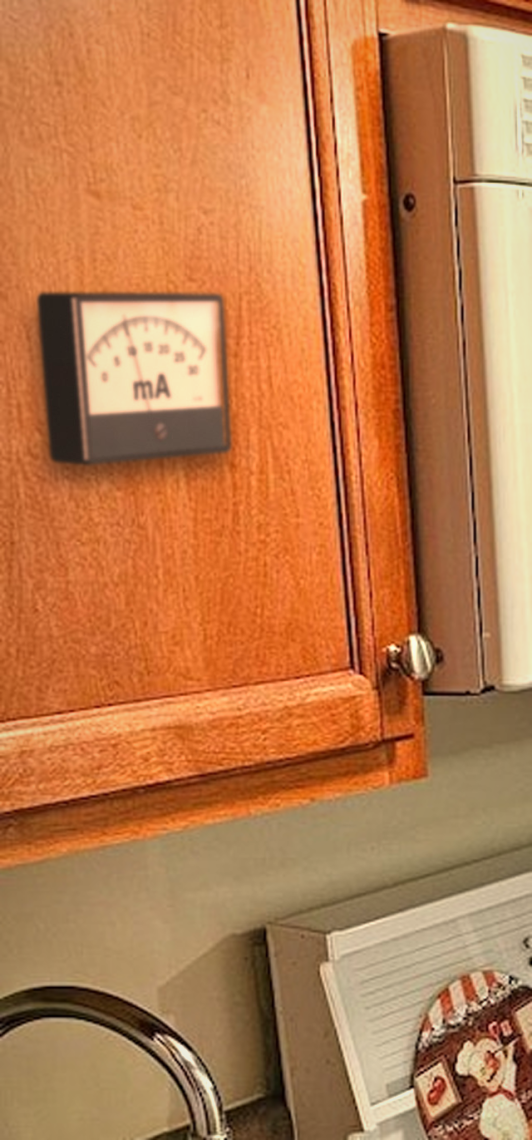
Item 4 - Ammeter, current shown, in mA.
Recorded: 10 mA
